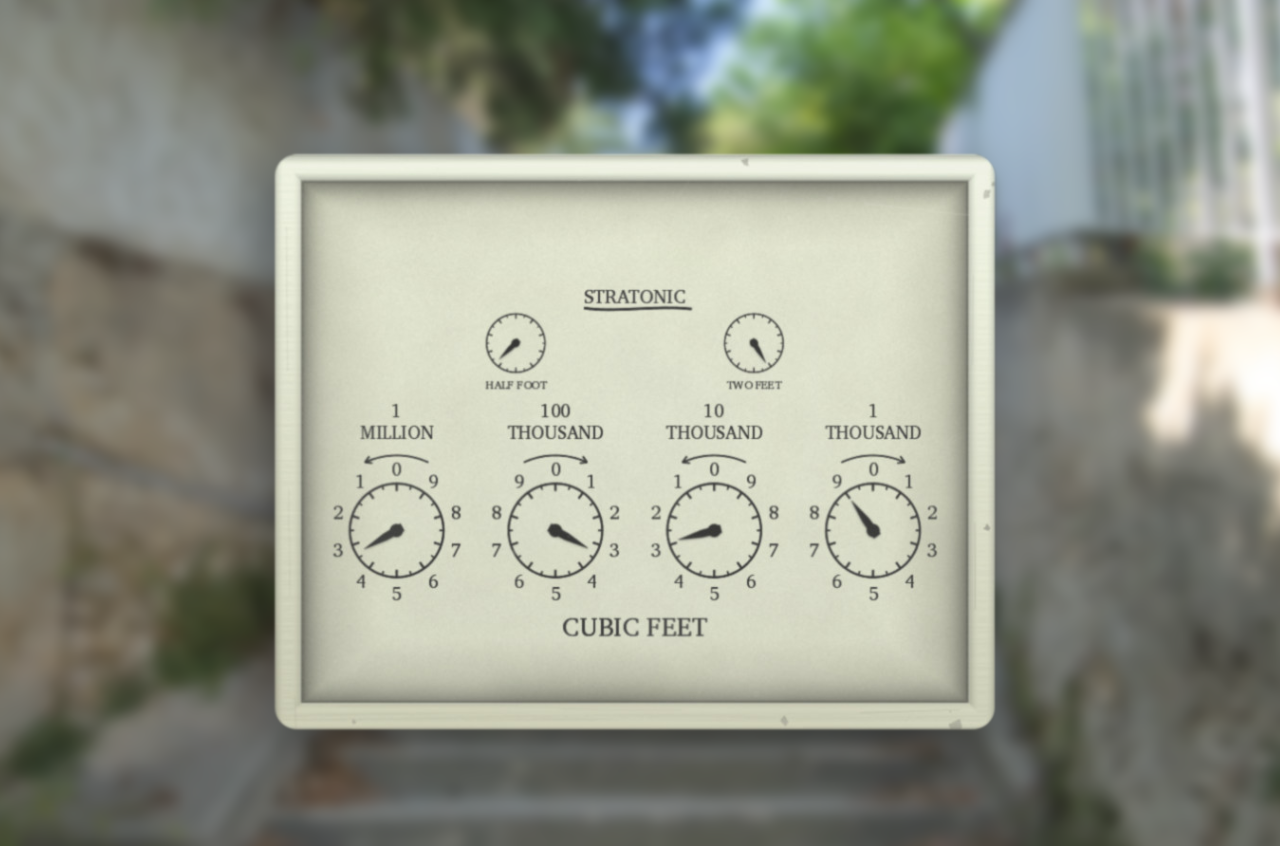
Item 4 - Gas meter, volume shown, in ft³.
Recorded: 332900 ft³
